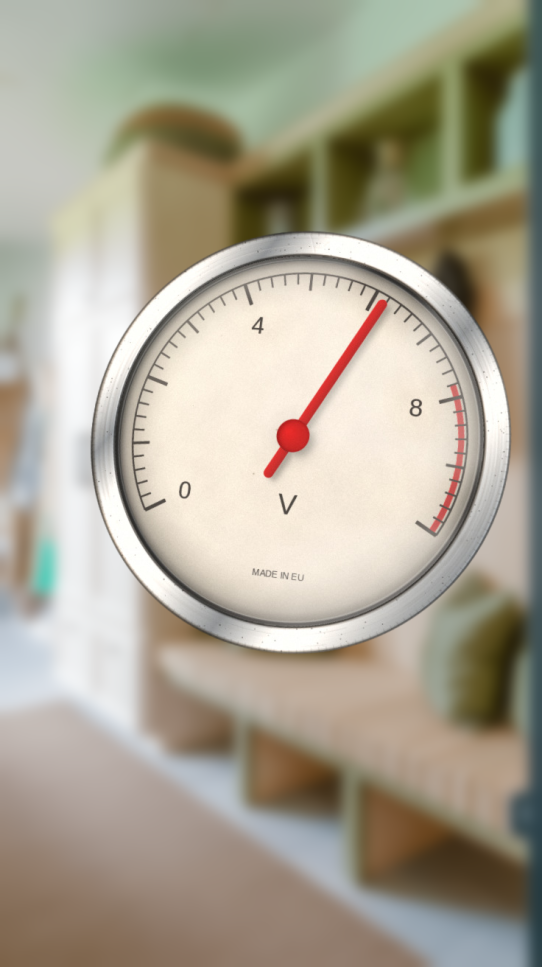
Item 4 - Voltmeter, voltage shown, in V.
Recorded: 6.2 V
